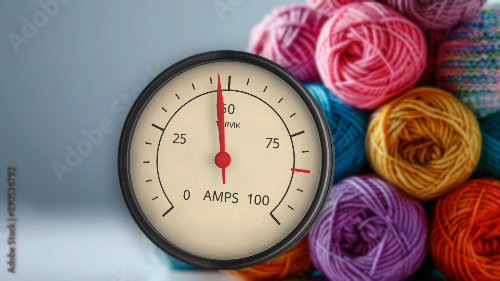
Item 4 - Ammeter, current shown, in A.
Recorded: 47.5 A
